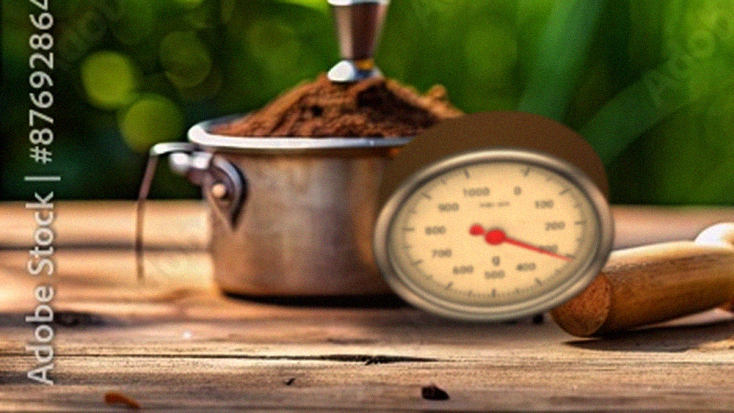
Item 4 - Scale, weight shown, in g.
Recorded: 300 g
